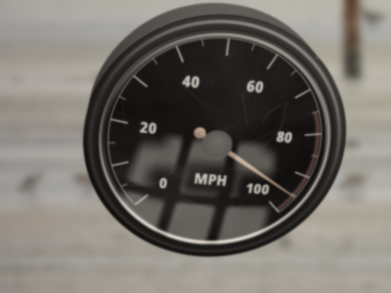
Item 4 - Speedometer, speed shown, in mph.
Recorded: 95 mph
